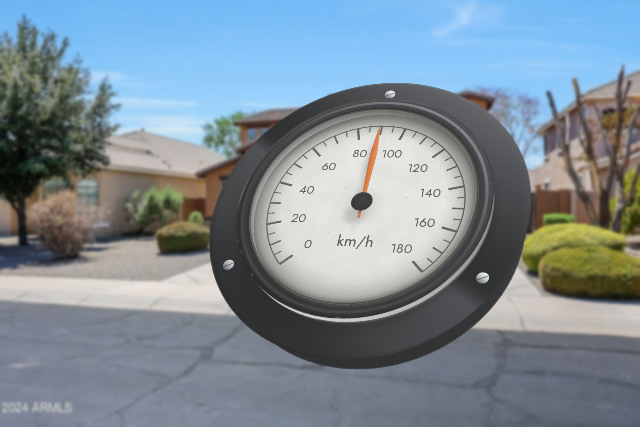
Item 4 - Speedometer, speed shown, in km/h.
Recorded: 90 km/h
